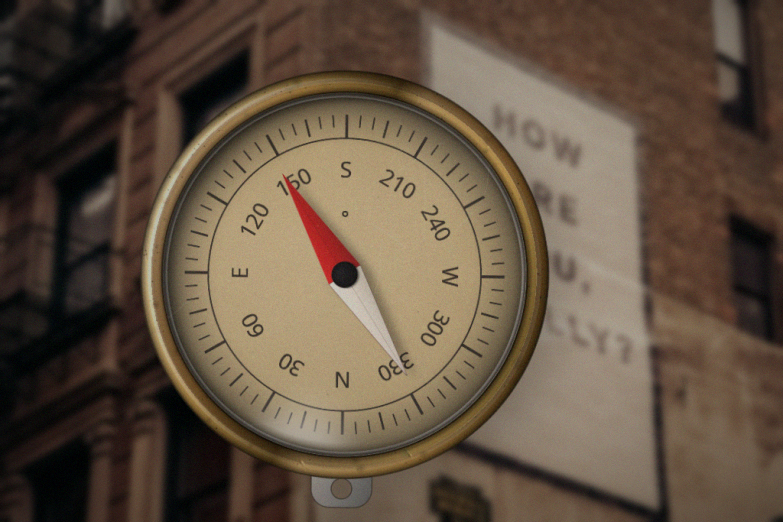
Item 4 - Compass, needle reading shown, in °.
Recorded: 147.5 °
